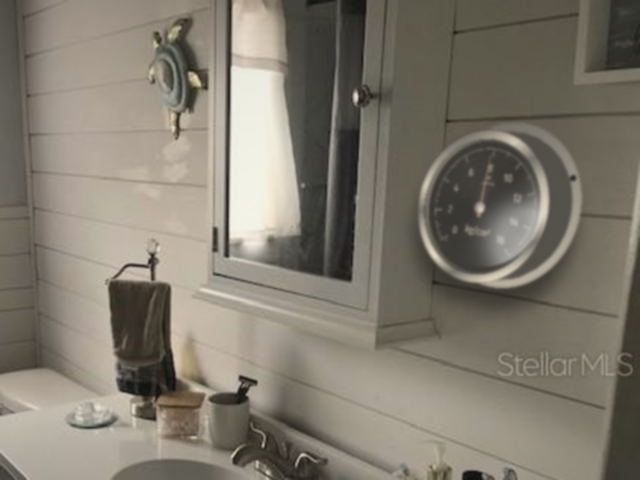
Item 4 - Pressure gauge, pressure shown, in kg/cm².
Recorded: 8 kg/cm²
